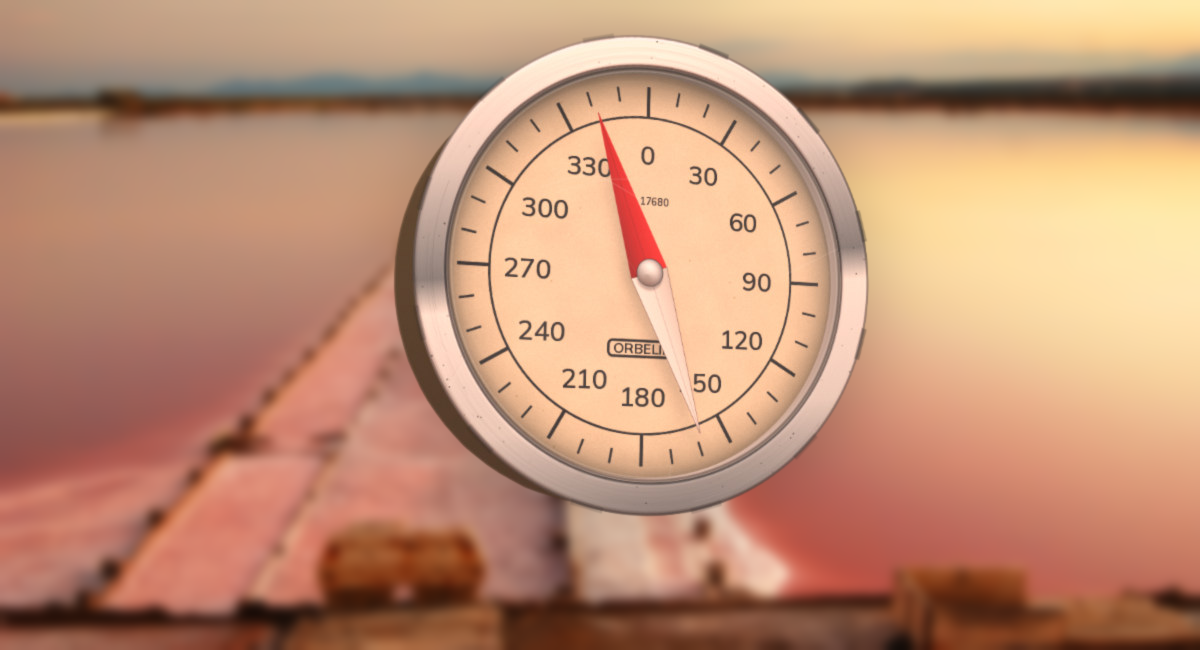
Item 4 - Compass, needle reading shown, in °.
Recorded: 340 °
